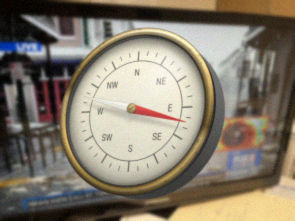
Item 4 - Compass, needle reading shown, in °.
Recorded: 105 °
